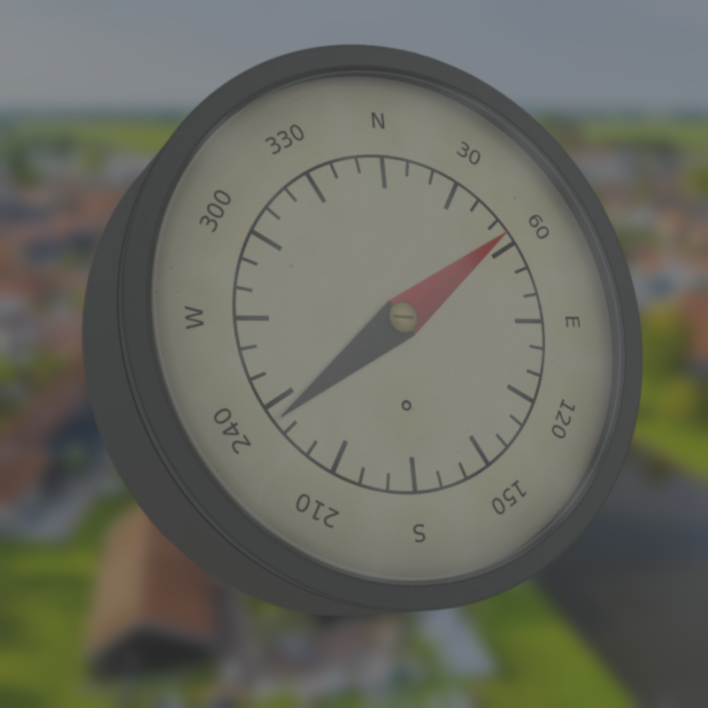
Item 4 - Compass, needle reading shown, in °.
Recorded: 55 °
